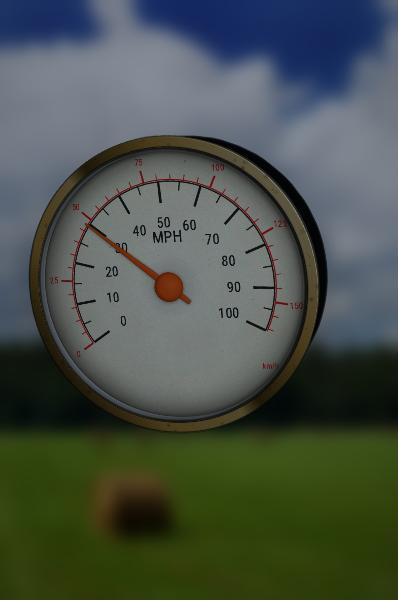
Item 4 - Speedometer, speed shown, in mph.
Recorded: 30 mph
